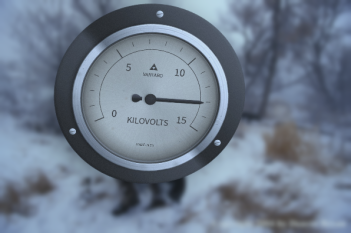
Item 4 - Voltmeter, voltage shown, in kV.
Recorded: 13 kV
